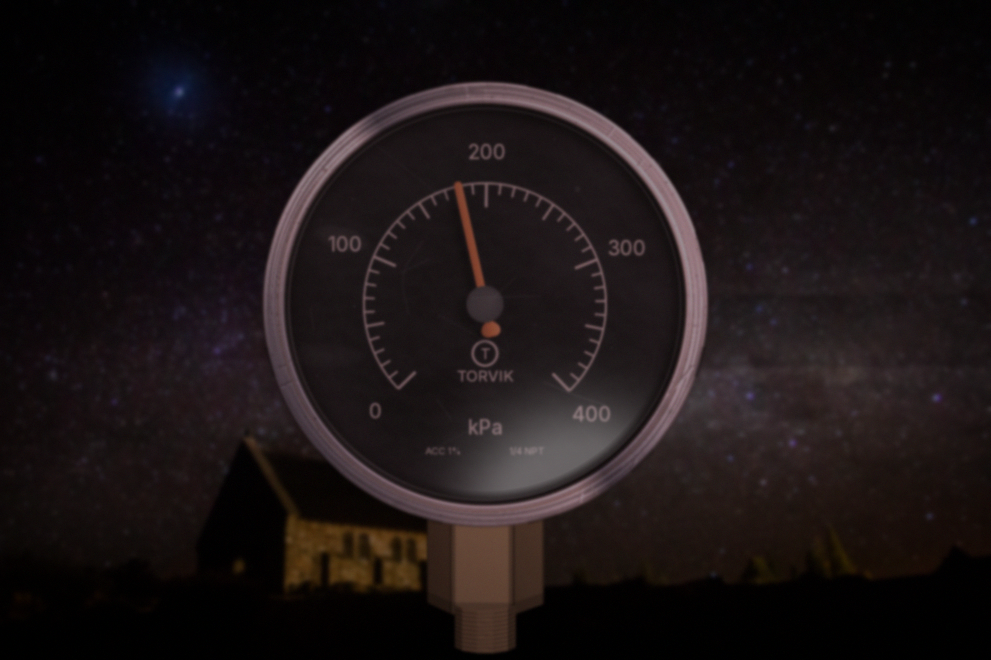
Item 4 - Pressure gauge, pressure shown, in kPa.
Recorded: 180 kPa
